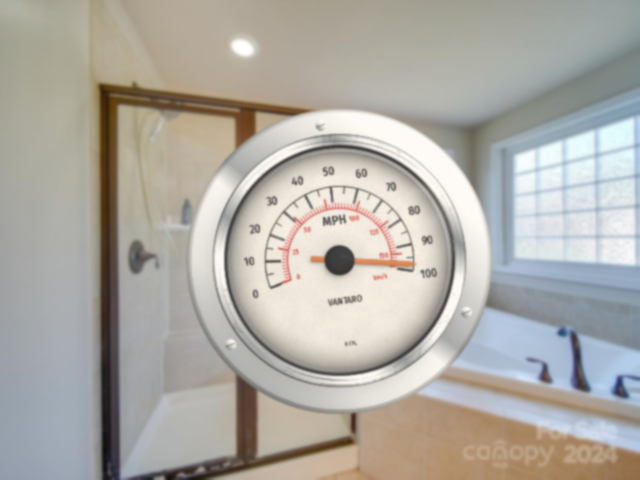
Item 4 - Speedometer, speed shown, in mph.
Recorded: 97.5 mph
